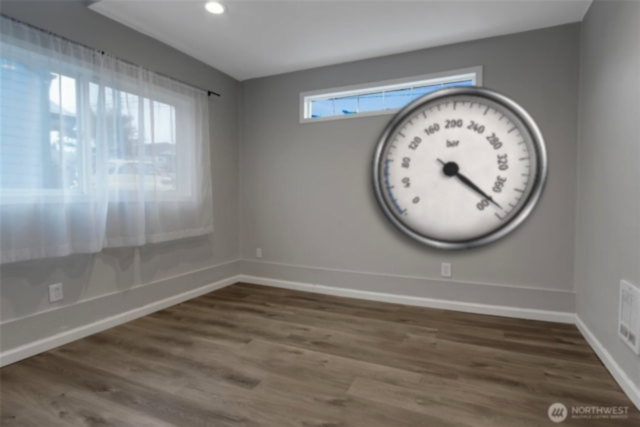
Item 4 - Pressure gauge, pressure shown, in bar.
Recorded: 390 bar
